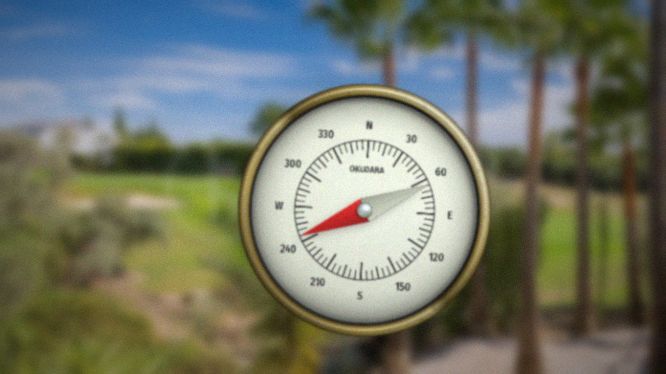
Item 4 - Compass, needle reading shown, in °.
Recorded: 245 °
